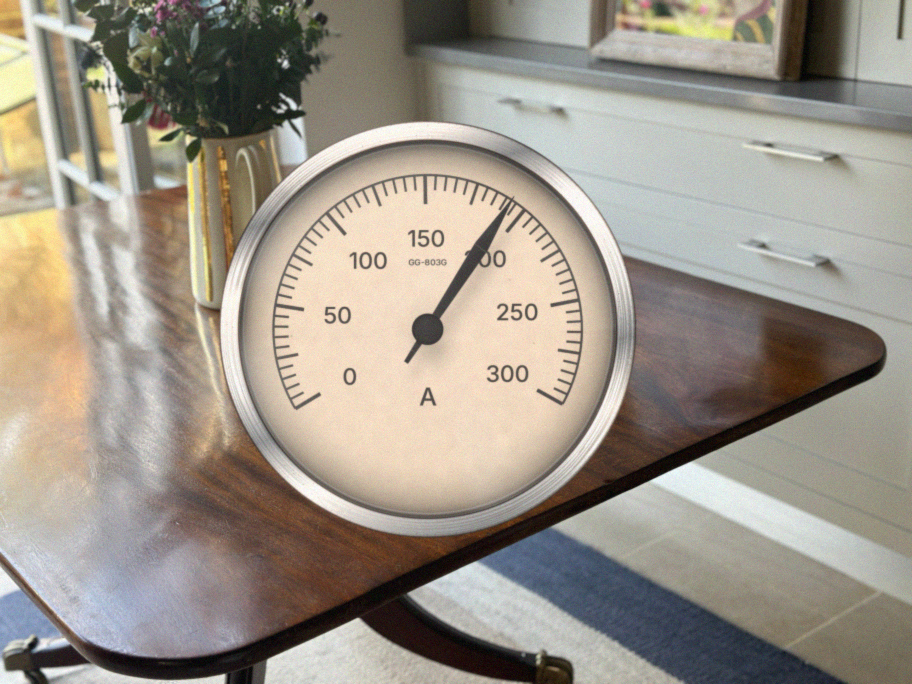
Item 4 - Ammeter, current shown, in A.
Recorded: 192.5 A
